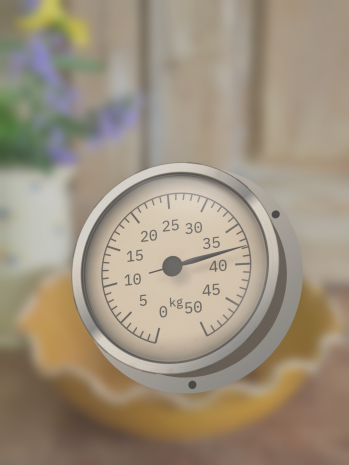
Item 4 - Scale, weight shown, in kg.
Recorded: 38 kg
